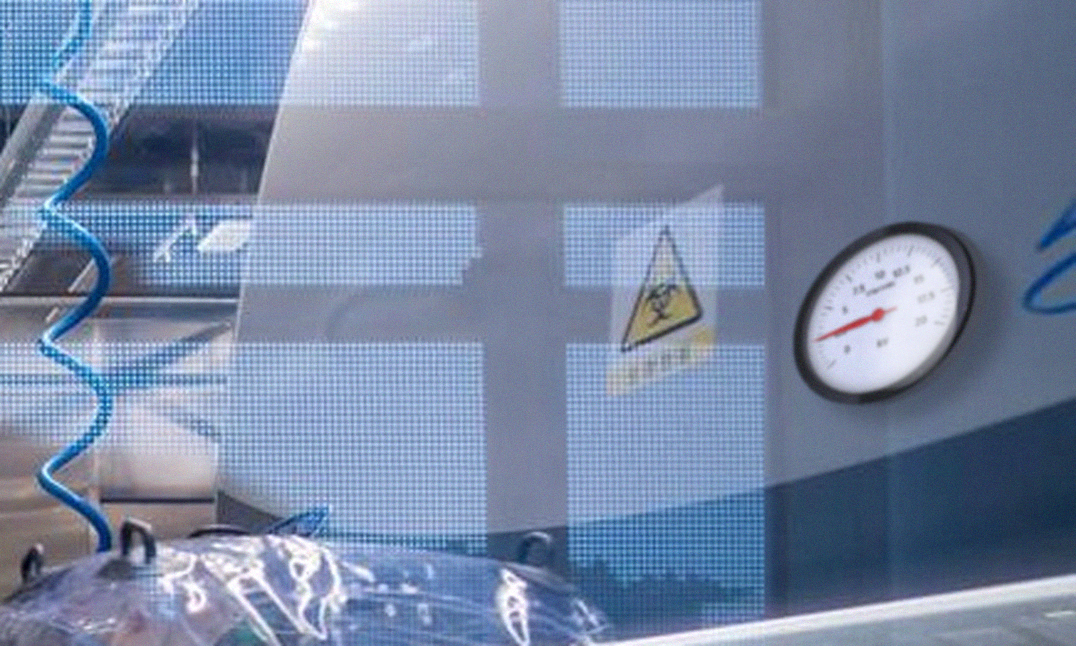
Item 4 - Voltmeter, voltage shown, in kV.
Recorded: 2.5 kV
